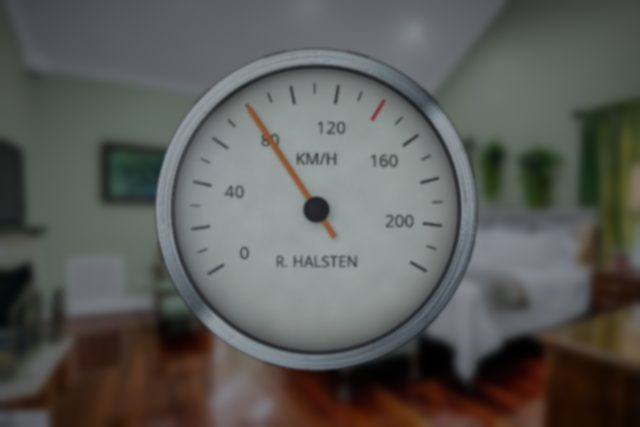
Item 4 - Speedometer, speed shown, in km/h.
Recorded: 80 km/h
